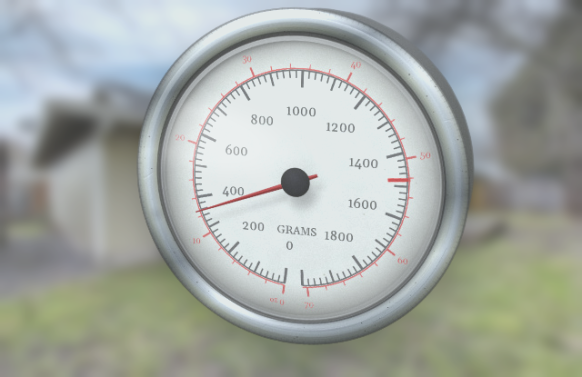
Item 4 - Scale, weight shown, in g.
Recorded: 360 g
